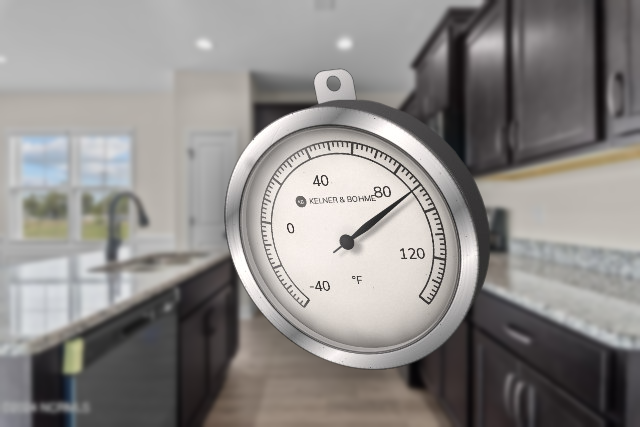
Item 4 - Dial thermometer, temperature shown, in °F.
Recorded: 90 °F
